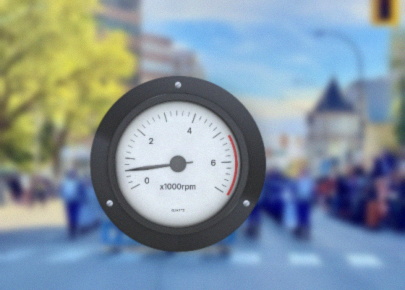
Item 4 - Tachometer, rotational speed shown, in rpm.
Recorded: 600 rpm
